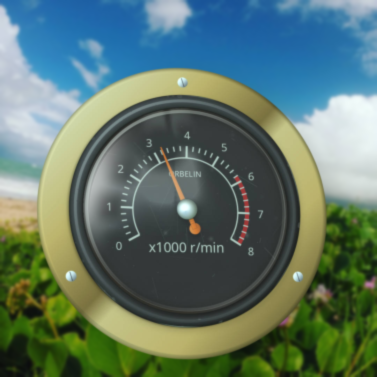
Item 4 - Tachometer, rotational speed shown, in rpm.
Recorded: 3200 rpm
